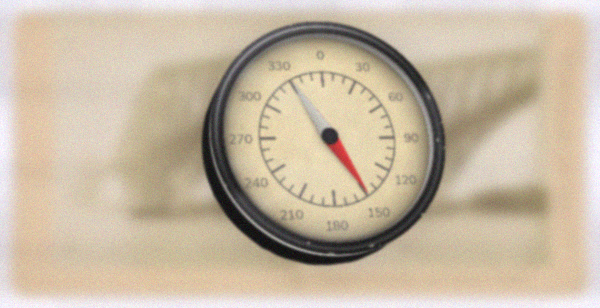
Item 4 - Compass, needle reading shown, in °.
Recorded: 150 °
